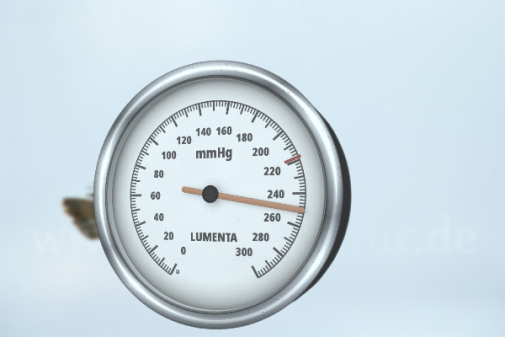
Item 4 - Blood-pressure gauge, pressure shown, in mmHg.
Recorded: 250 mmHg
